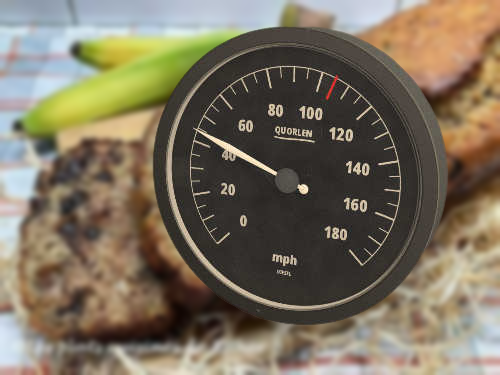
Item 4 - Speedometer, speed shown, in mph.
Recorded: 45 mph
